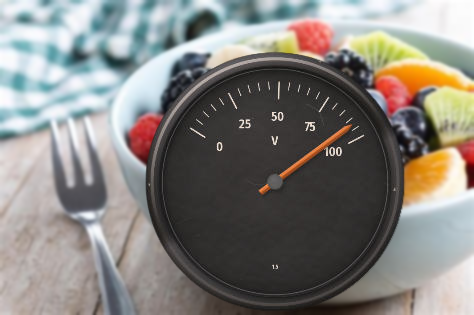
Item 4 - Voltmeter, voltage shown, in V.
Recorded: 92.5 V
